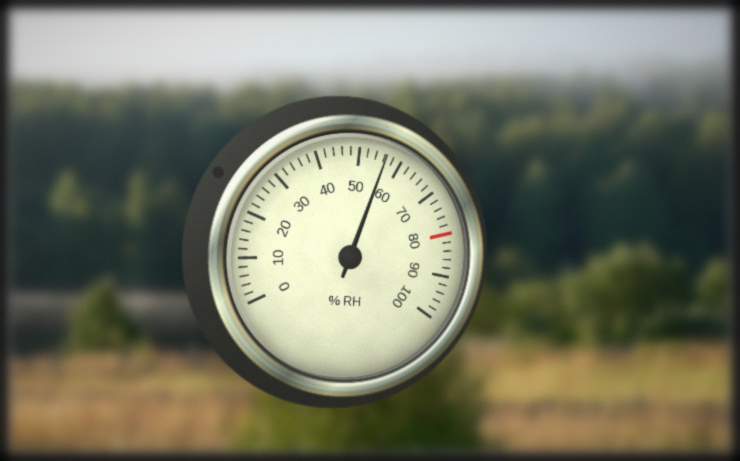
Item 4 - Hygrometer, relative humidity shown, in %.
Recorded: 56 %
